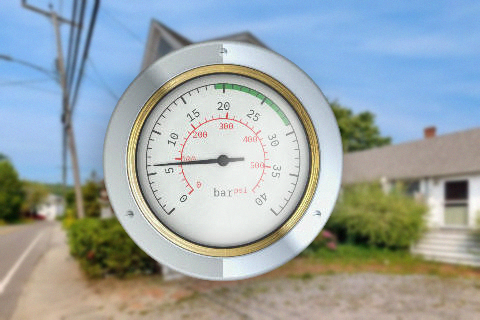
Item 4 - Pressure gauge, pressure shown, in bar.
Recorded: 6 bar
